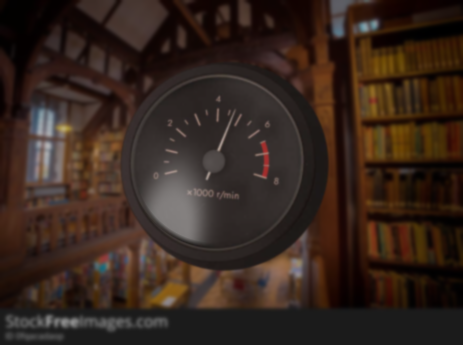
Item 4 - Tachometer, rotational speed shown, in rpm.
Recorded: 4750 rpm
